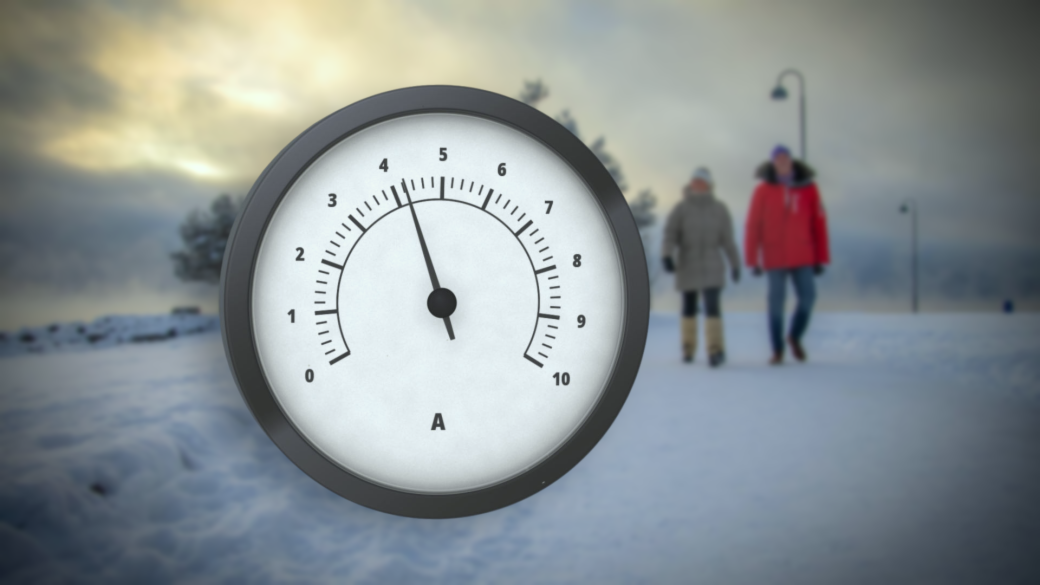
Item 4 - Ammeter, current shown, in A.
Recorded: 4.2 A
